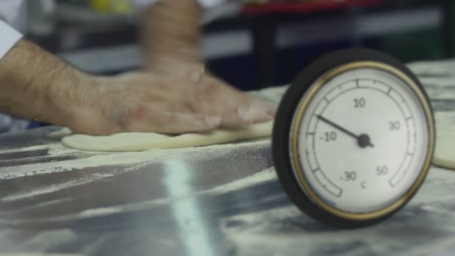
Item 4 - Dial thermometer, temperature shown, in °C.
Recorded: -5 °C
